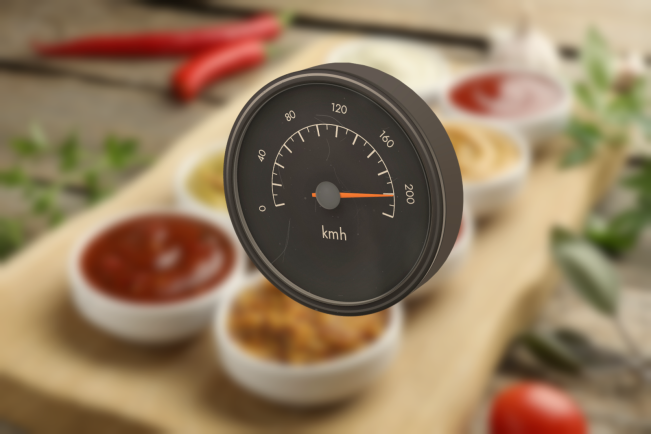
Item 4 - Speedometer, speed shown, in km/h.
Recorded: 200 km/h
